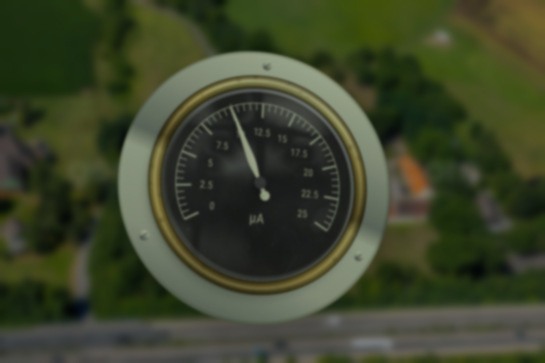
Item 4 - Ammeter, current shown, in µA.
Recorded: 10 µA
